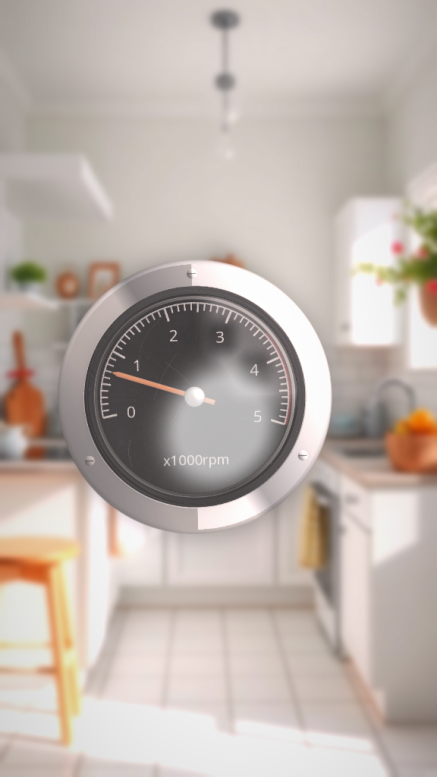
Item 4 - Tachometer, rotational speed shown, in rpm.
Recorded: 700 rpm
